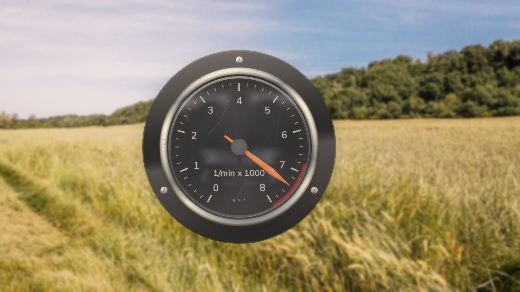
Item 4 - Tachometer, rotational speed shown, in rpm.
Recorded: 7400 rpm
